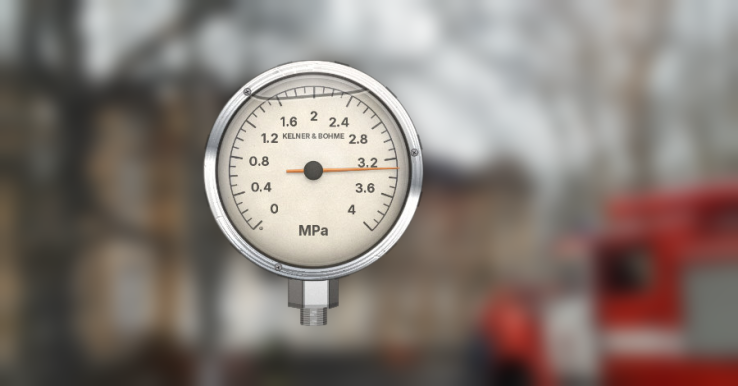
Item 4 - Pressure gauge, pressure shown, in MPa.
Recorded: 3.3 MPa
